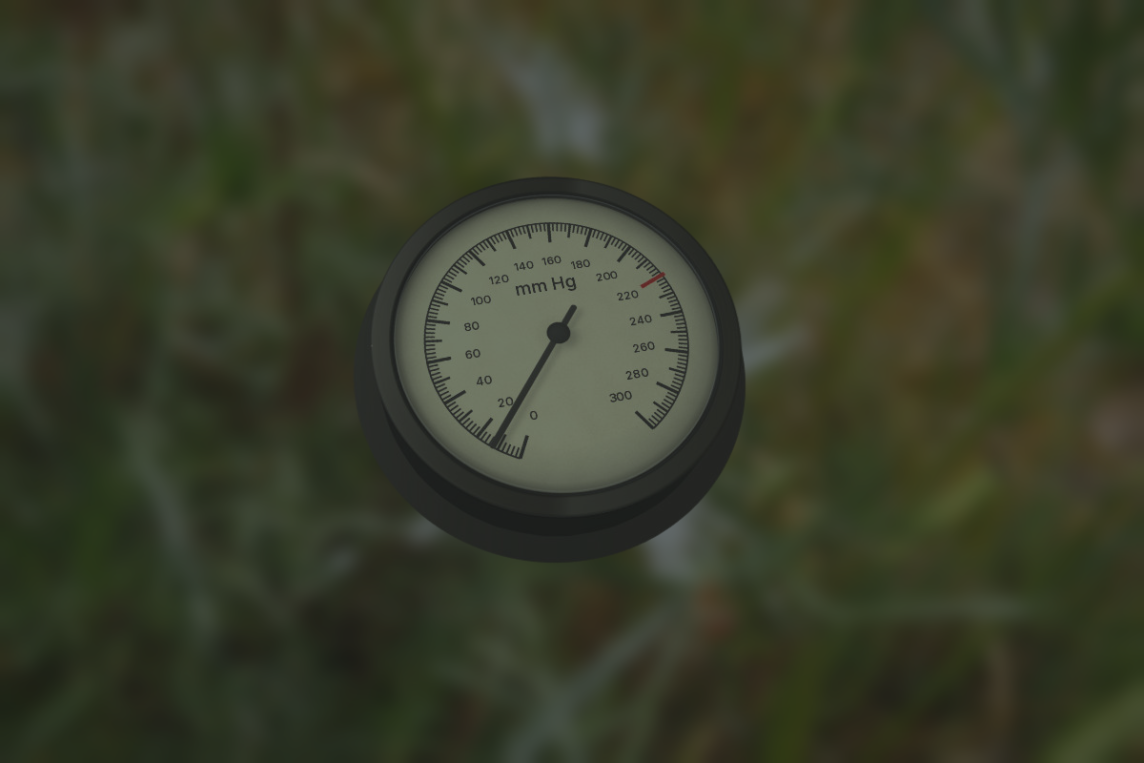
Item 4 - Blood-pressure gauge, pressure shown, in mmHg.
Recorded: 12 mmHg
